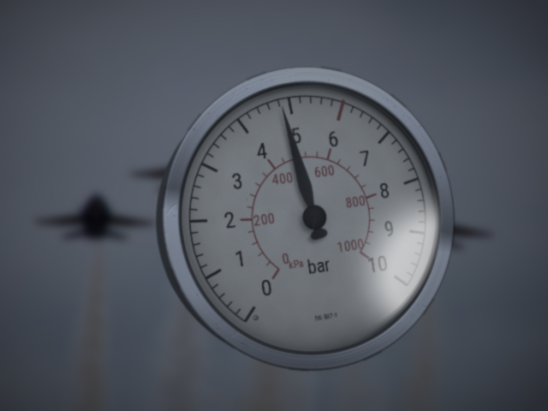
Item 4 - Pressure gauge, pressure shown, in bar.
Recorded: 4.8 bar
